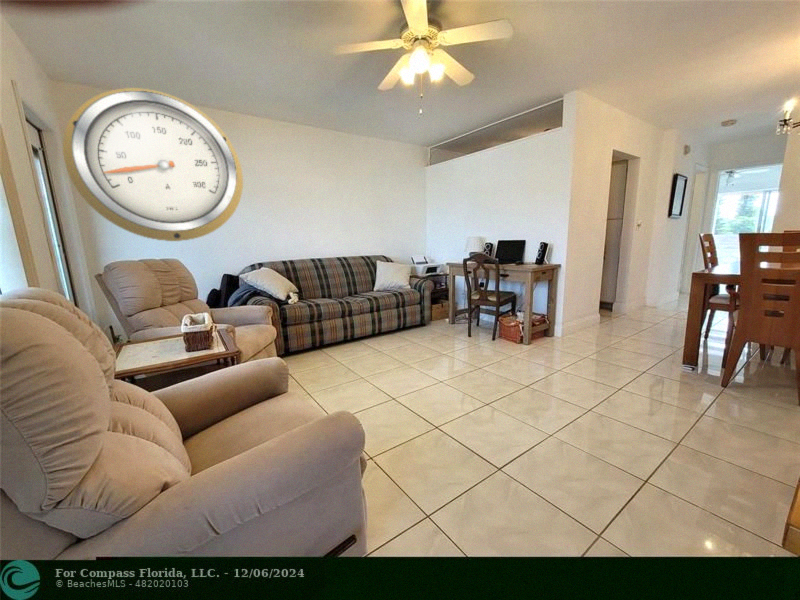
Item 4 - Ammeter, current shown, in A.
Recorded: 20 A
